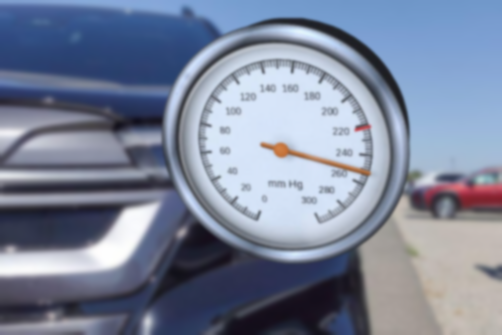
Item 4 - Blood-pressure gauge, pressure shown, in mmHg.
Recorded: 250 mmHg
